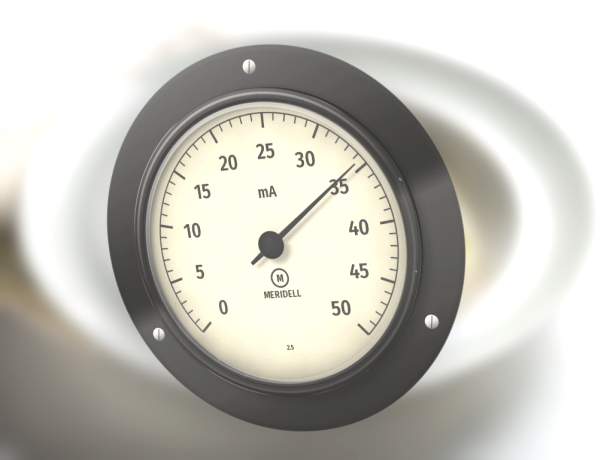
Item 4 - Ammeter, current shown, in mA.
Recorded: 34.5 mA
